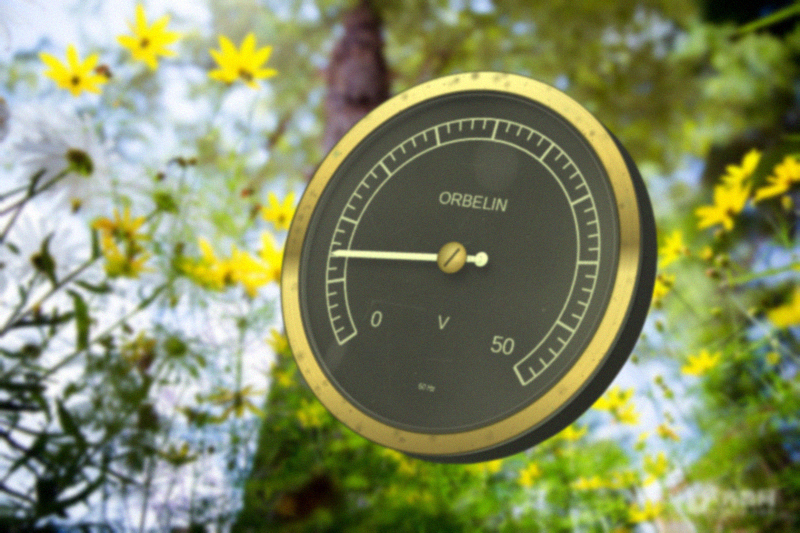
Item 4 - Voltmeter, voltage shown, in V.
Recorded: 7 V
